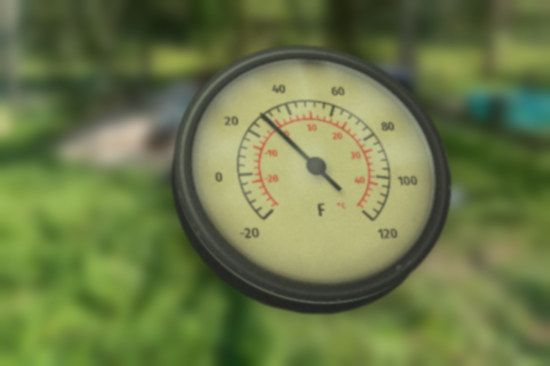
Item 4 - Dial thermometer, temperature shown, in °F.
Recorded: 28 °F
